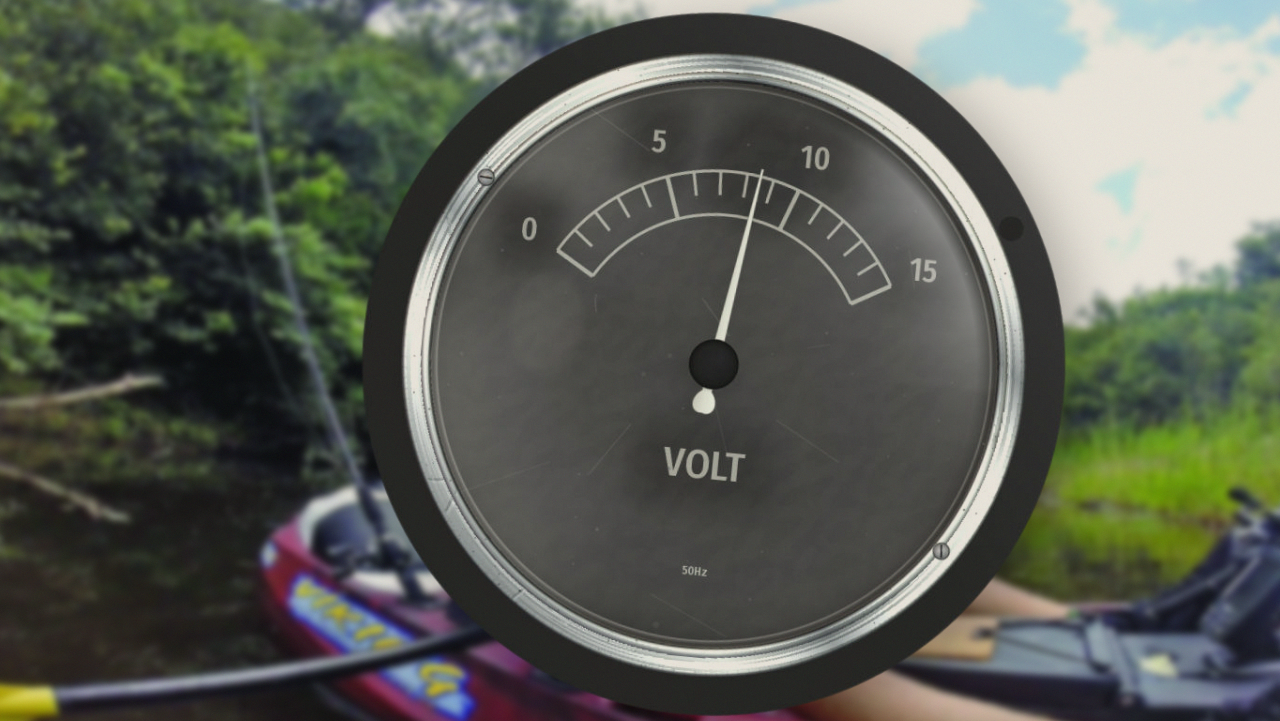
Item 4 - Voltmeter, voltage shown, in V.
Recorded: 8.5 V
